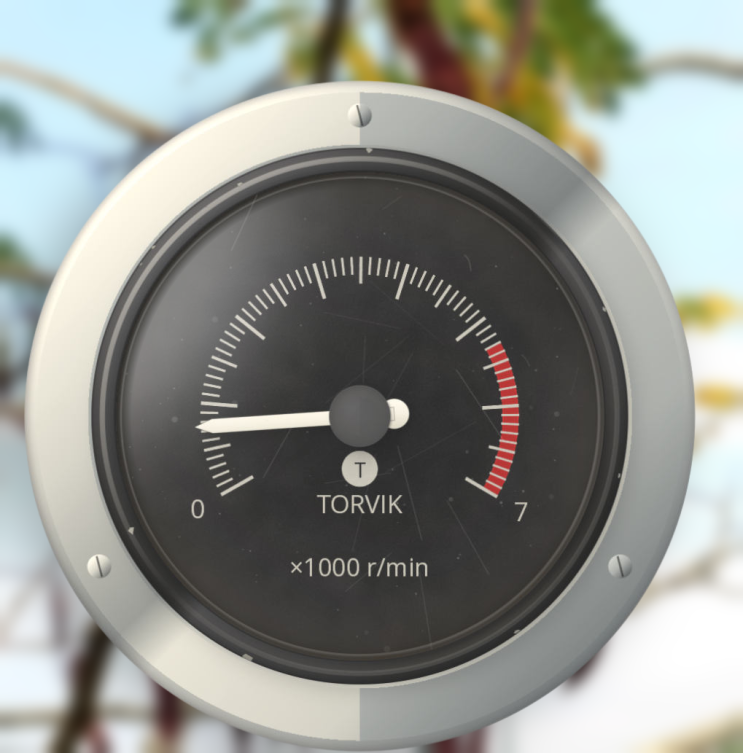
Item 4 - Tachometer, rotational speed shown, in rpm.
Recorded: 750 rpm
